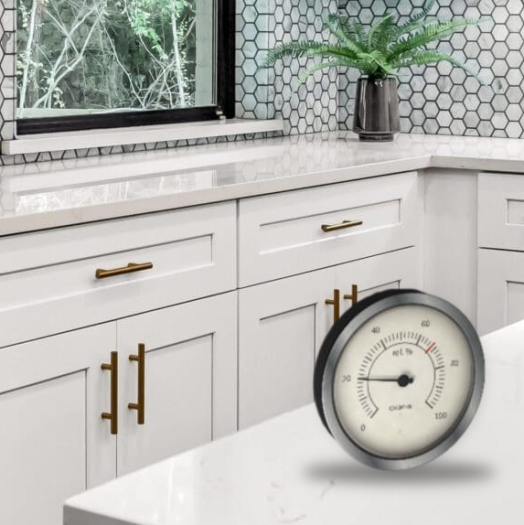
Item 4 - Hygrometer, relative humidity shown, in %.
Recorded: 20 %
